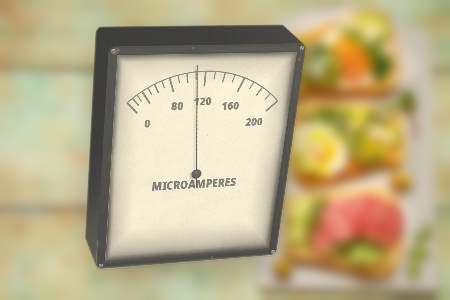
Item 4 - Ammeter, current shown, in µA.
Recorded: 110 µA
